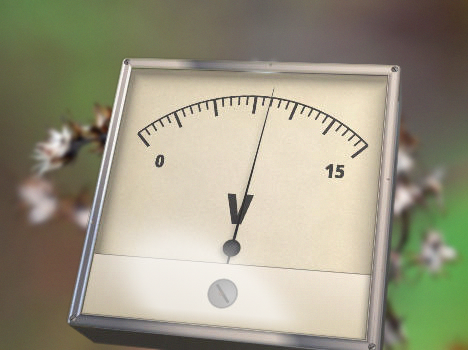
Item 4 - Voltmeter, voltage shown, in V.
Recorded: 8.5 V
